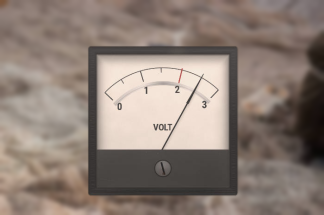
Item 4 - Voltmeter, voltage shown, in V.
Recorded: 2.5 V
